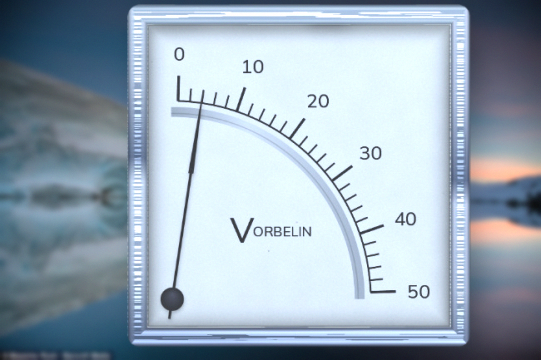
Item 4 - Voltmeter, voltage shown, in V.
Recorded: 4 V
